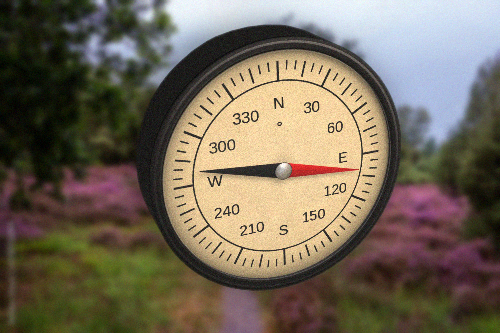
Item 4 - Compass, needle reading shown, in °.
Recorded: 100 °
